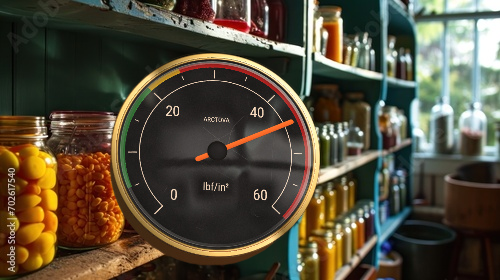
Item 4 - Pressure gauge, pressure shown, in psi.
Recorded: 45 psi
